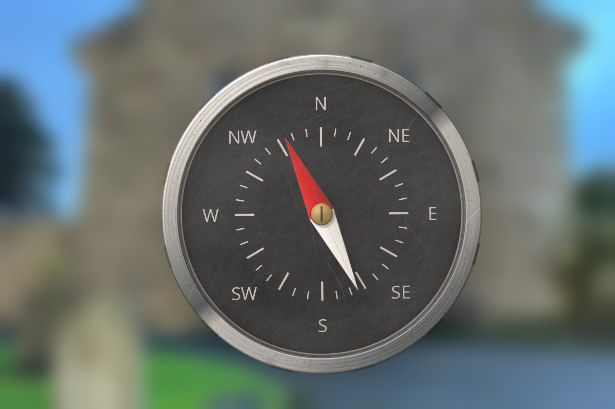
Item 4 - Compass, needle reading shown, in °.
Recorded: 335 °
